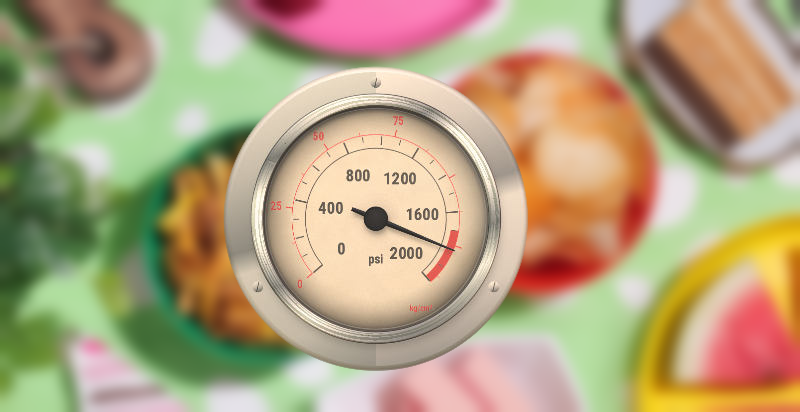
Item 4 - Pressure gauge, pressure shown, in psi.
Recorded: 1800 psi
